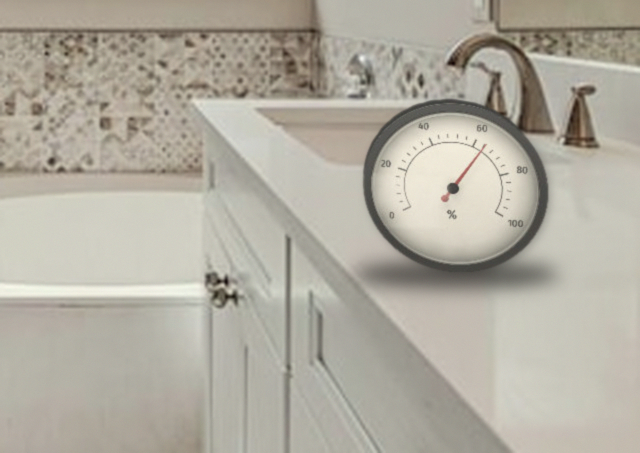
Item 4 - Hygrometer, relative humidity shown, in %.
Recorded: 64 %
